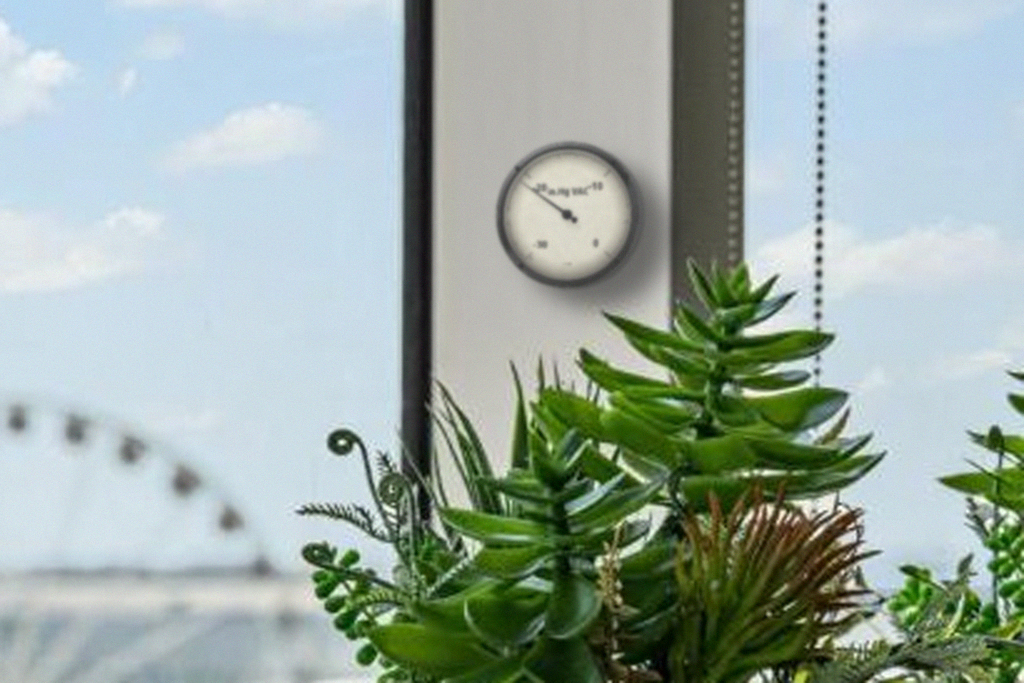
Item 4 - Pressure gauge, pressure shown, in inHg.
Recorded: -21 inHg
